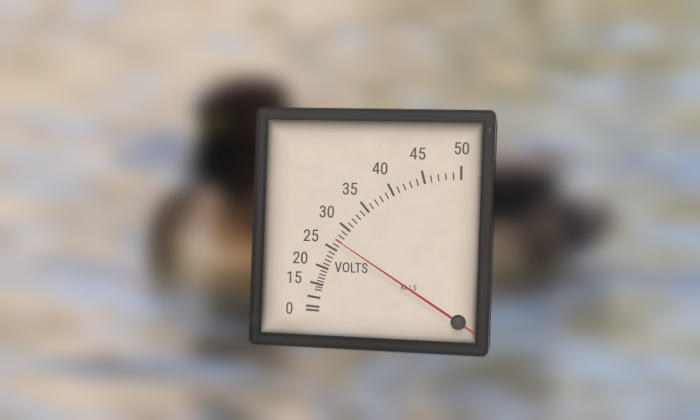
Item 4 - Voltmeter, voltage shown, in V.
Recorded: 27 V
